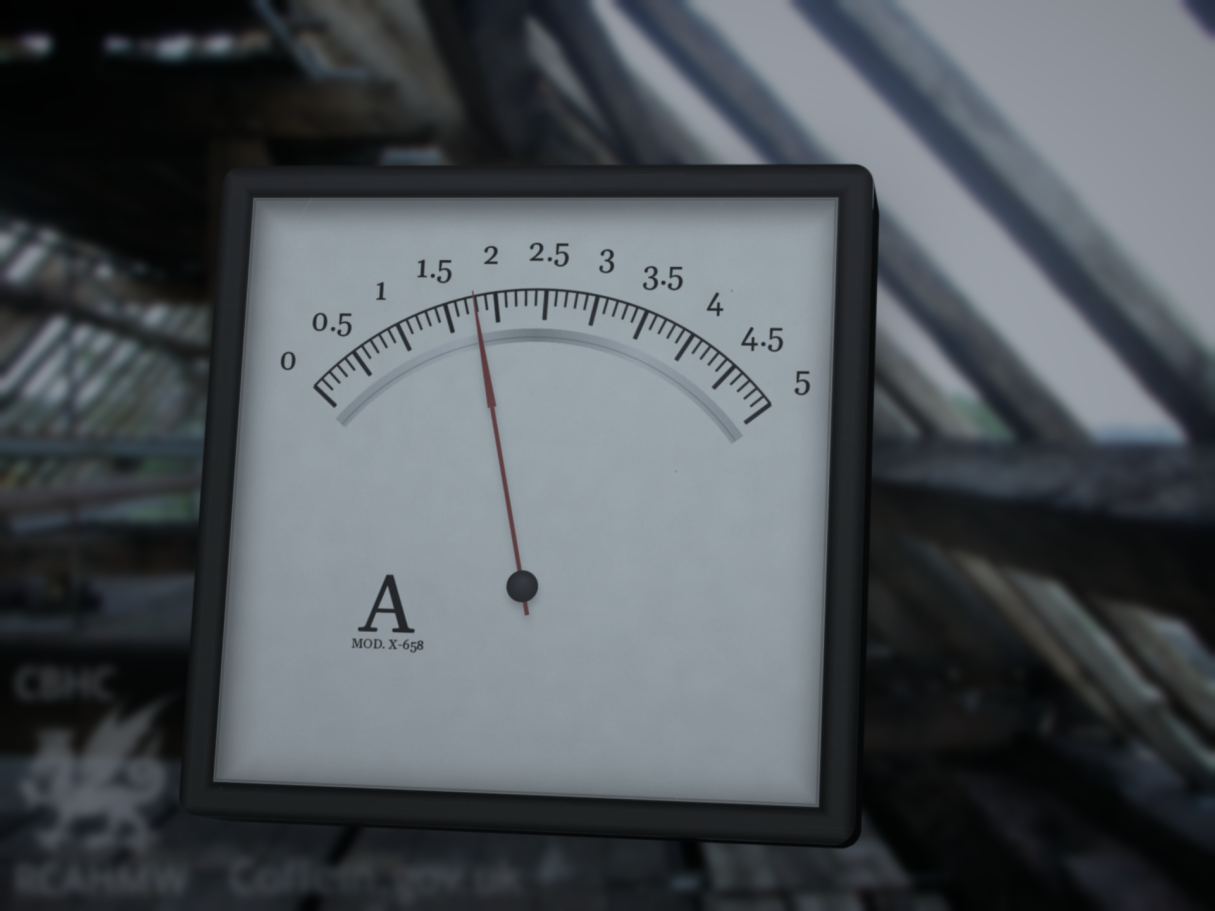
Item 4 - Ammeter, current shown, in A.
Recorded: 1.8 A
